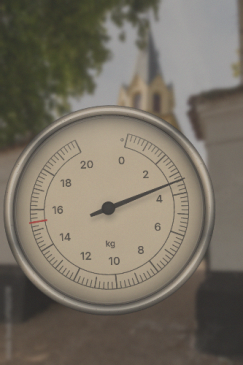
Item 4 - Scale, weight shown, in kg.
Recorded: 3.4 kg
